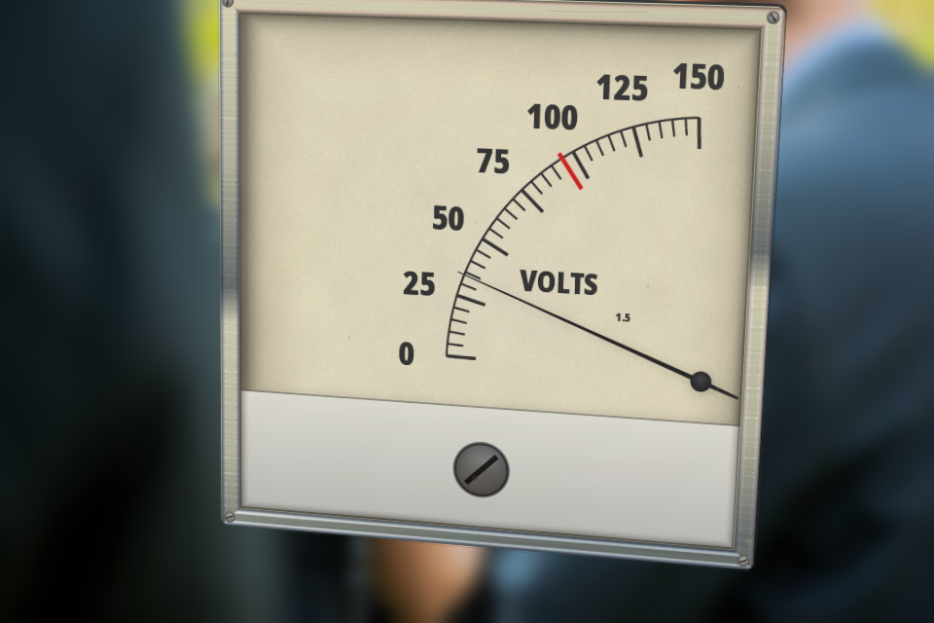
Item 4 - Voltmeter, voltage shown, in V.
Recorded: 35 V
